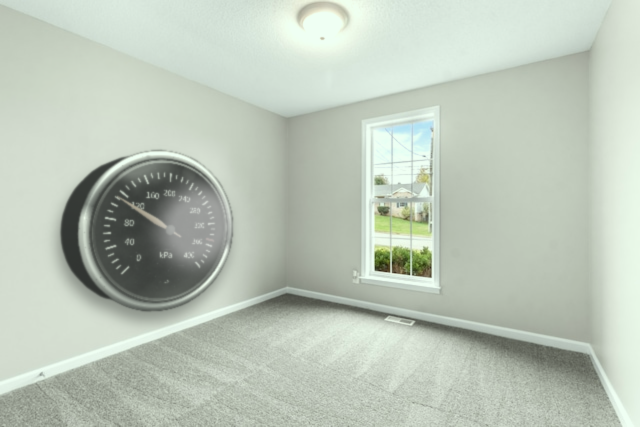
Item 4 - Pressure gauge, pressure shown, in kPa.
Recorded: 110 kPa
